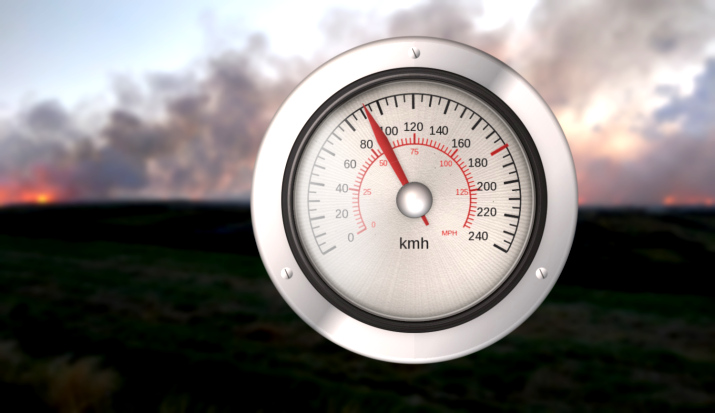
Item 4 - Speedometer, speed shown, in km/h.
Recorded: 92.5 km/h
